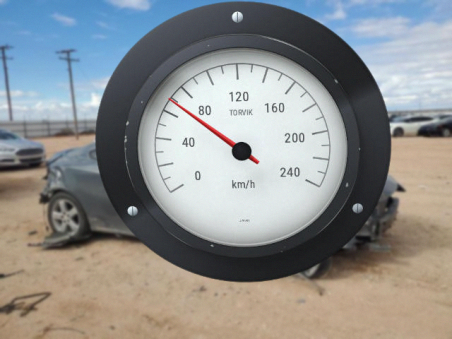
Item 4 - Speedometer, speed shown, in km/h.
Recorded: 70 km/h
